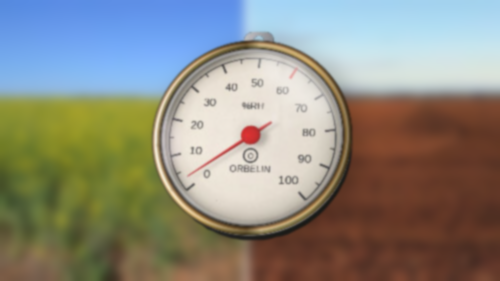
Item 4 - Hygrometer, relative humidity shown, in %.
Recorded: 2.5 %
